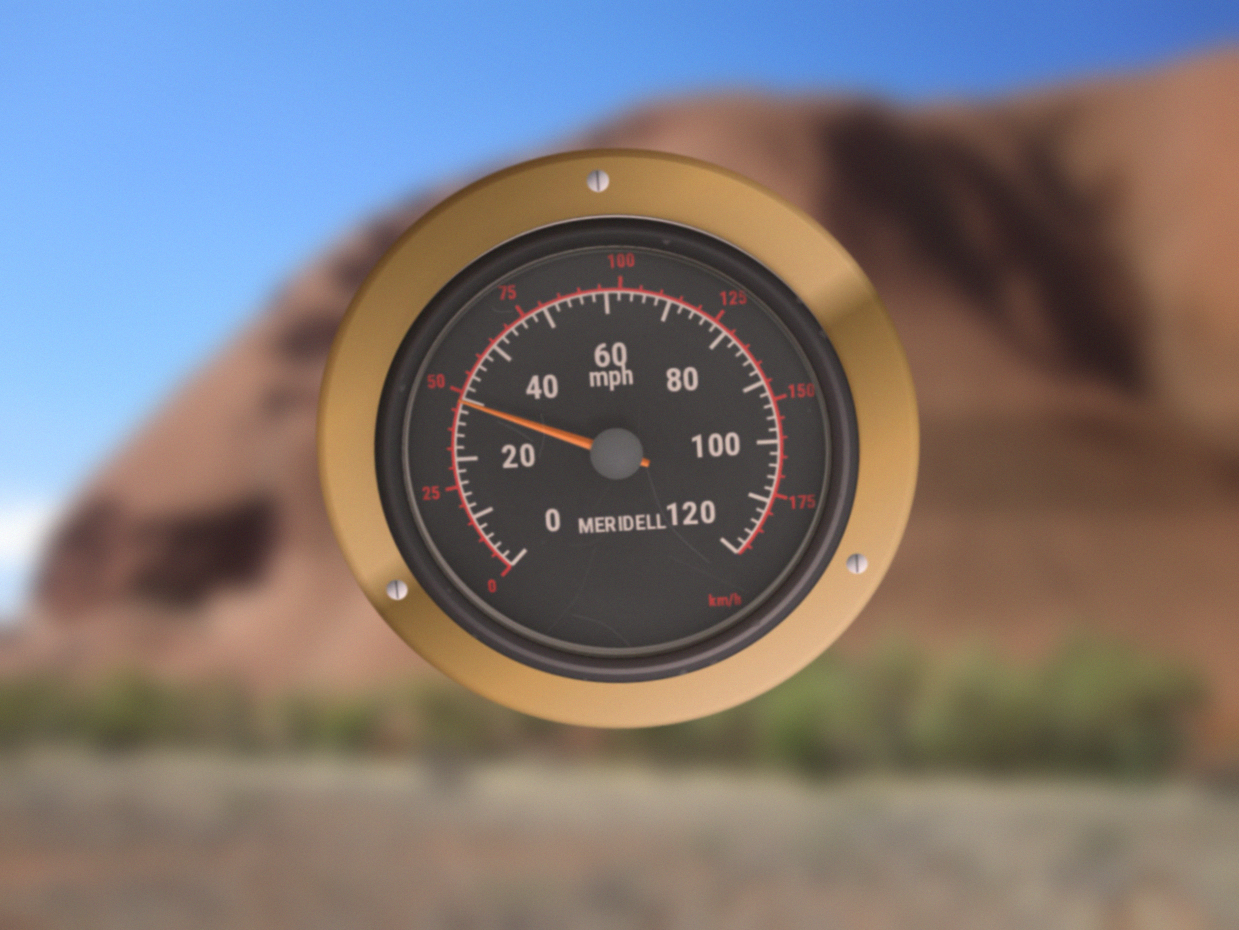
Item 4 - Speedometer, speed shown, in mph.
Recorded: 30 mph
